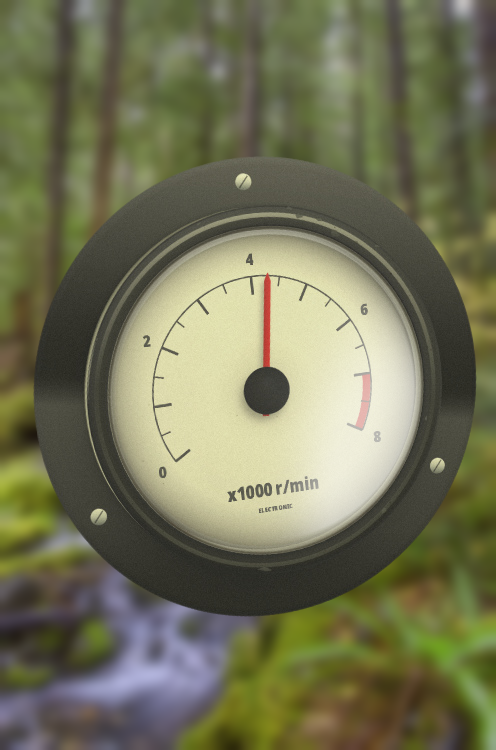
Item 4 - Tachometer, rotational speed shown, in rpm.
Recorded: 4250 rpm
